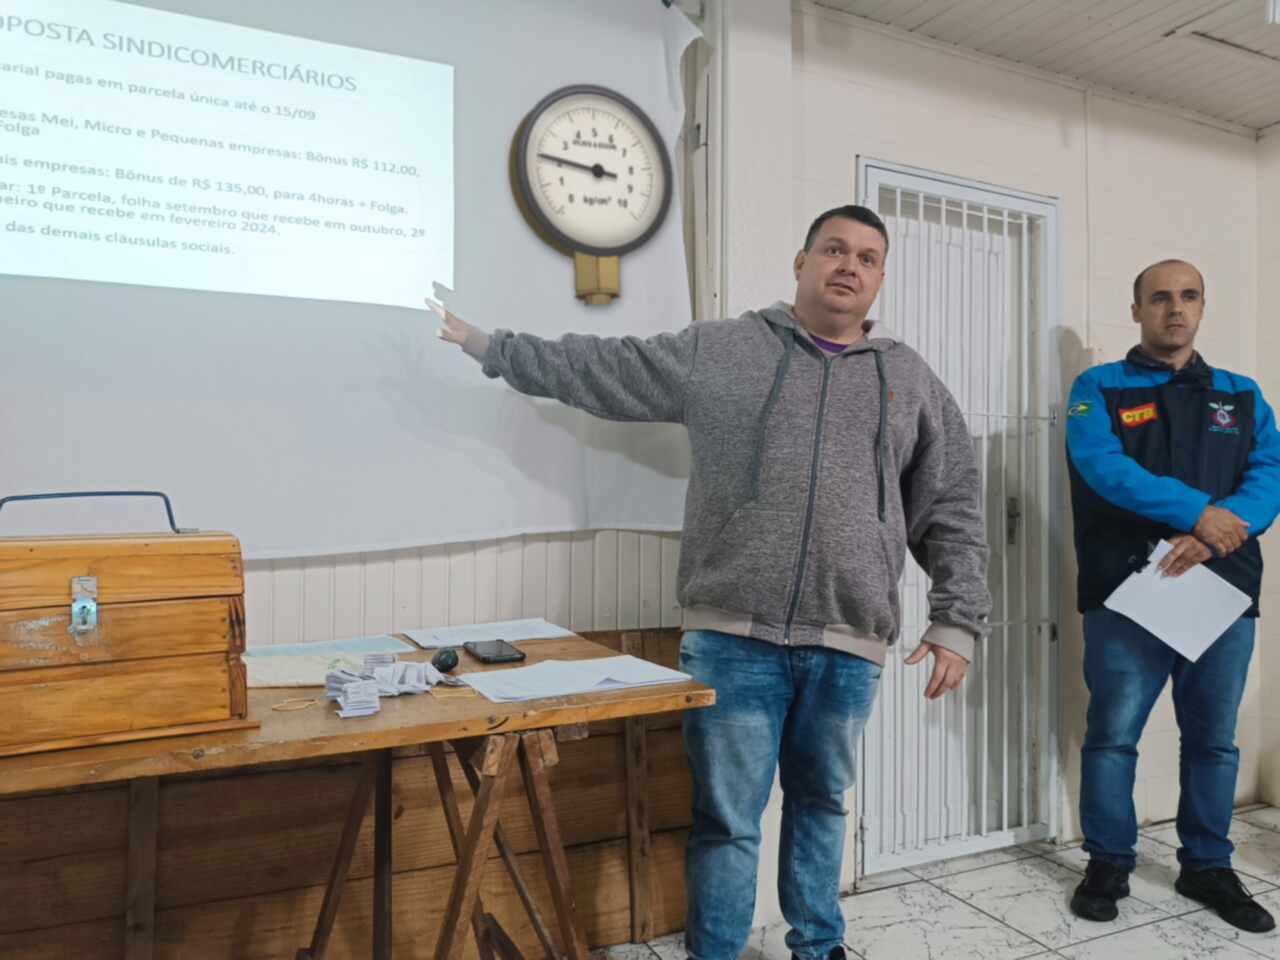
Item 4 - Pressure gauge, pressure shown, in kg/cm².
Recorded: 2 kg/cm²
